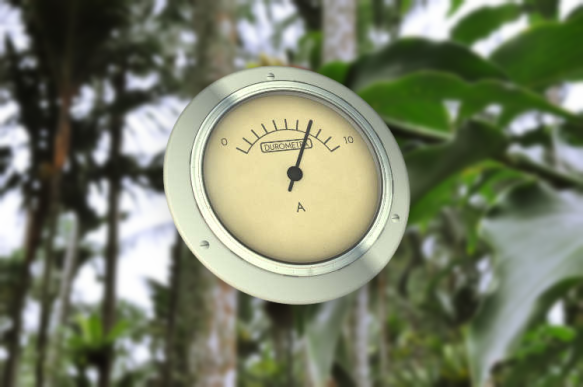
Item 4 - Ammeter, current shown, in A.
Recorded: 7 A
